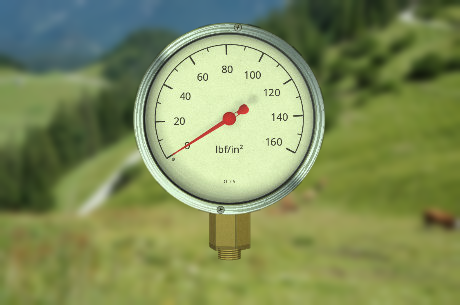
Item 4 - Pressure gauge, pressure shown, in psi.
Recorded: 0 psi
